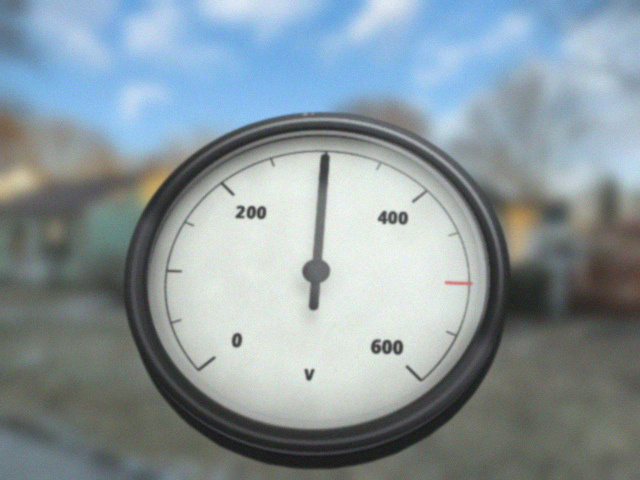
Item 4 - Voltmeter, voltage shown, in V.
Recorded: 300 V
